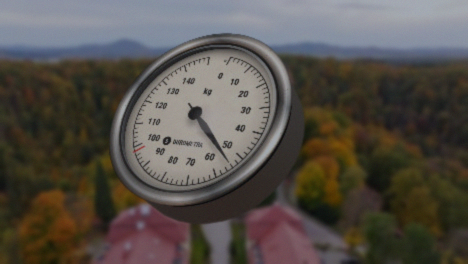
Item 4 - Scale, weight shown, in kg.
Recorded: 54 kg
